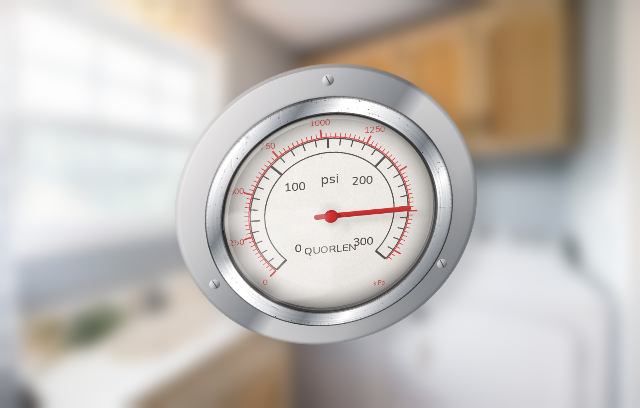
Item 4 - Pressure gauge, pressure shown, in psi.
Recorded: 250 psi
